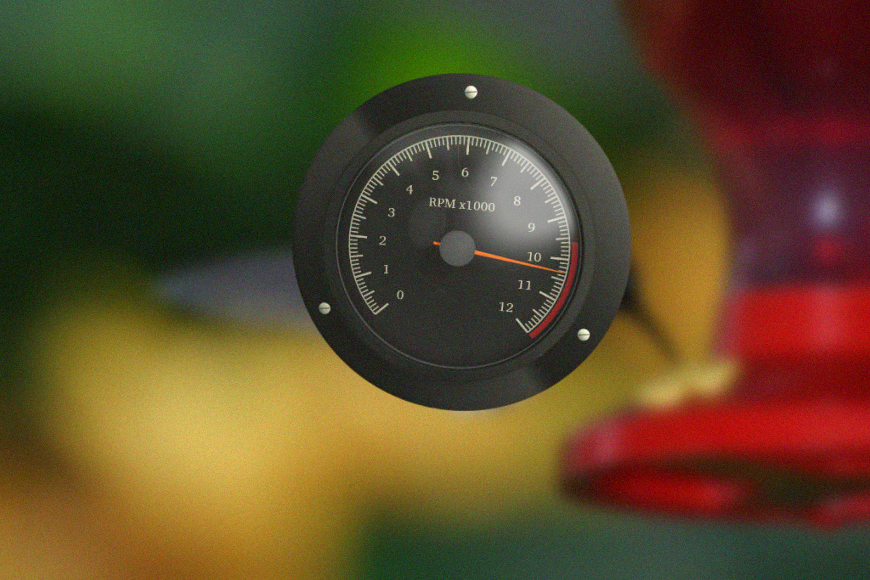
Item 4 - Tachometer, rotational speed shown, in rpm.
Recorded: 10300 rpm
